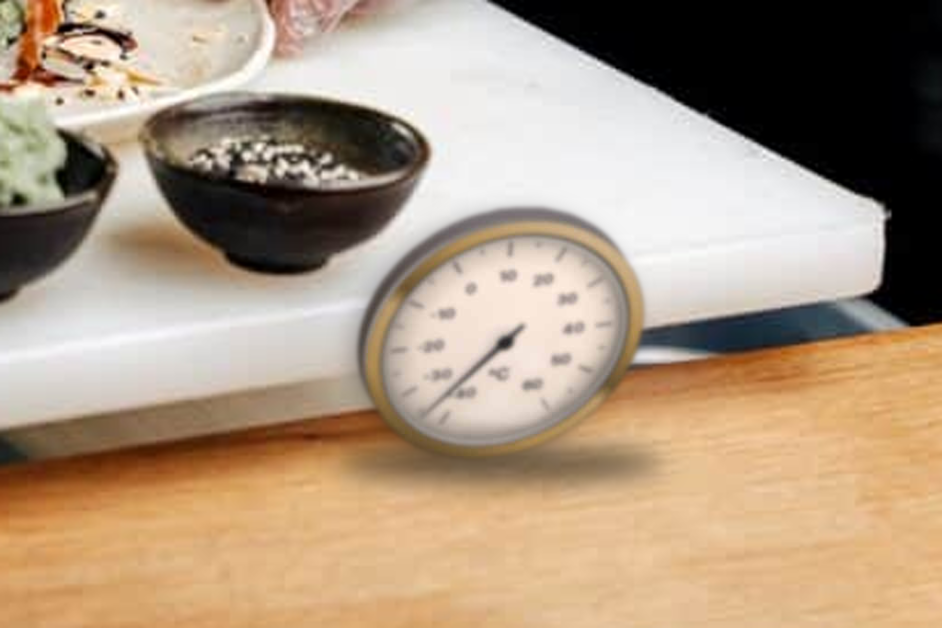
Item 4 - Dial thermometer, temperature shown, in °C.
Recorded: -35 °C
